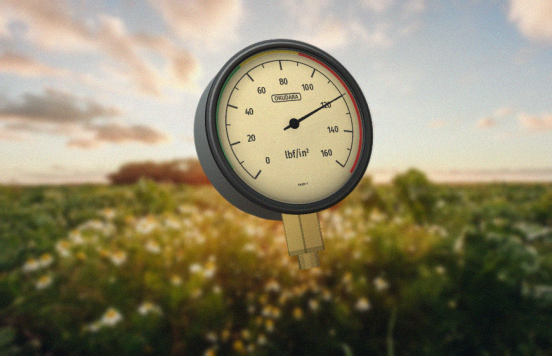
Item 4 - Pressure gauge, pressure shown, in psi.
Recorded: 120 psi
